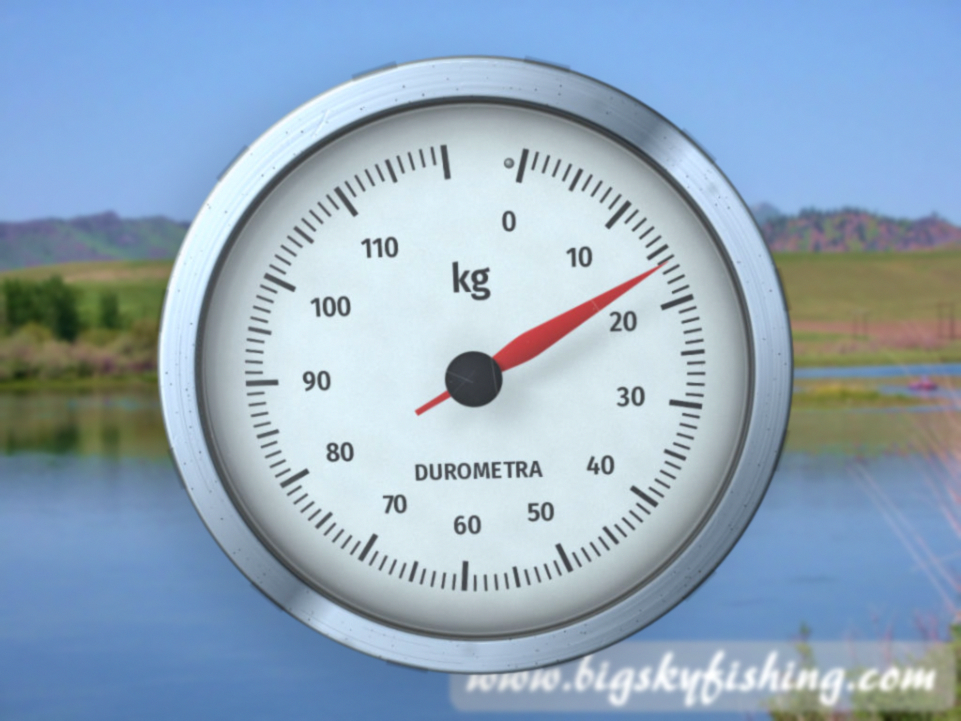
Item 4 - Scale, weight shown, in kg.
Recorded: 16 kg
